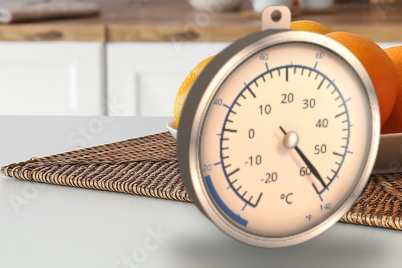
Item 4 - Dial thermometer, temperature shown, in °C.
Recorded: 58 °C
